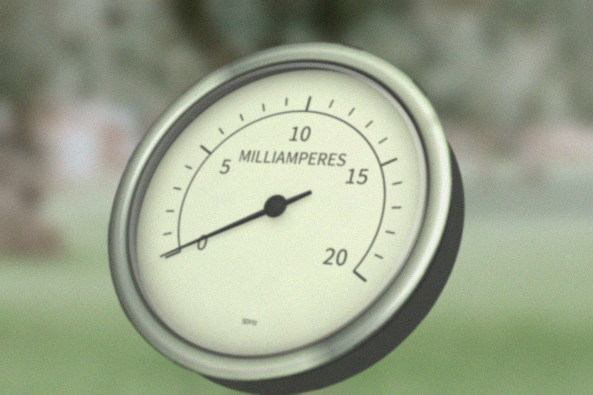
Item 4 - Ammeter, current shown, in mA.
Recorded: 0 mA
